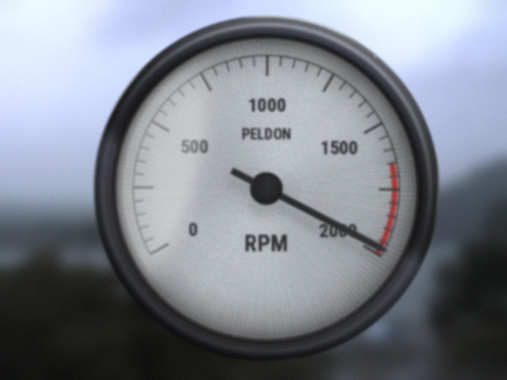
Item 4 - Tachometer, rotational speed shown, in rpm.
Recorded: 1975 rpm
